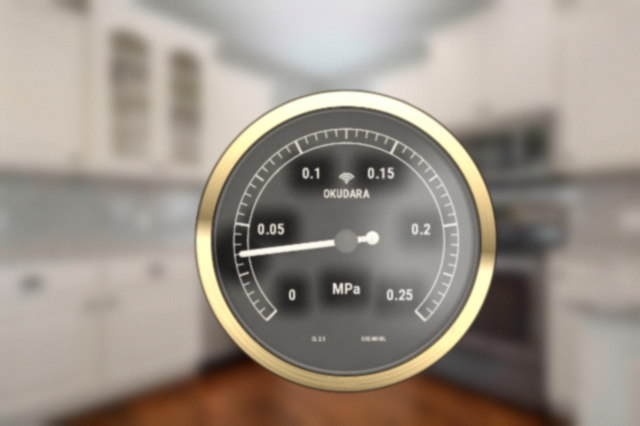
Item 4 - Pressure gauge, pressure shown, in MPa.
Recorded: 0.035 MPa
